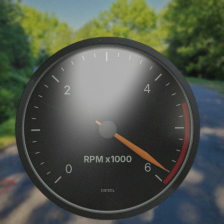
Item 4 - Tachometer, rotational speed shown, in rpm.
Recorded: 5800 rpm
